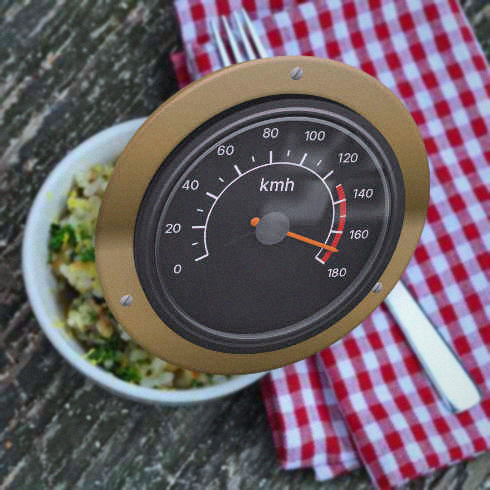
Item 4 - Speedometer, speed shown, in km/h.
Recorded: 170 km/h
